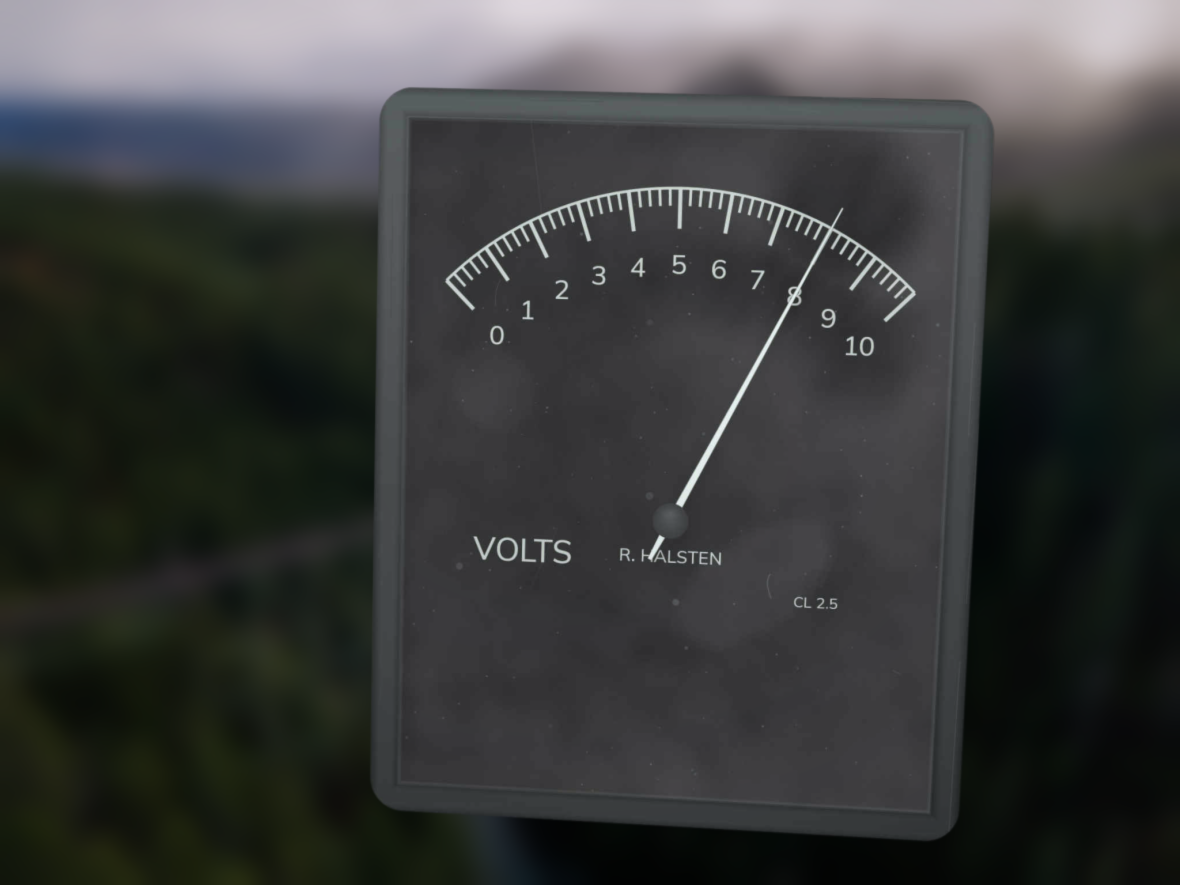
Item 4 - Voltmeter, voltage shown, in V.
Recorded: 8 V
